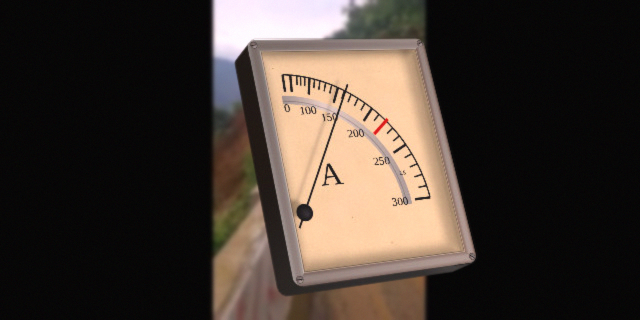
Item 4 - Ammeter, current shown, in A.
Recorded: 160 A
